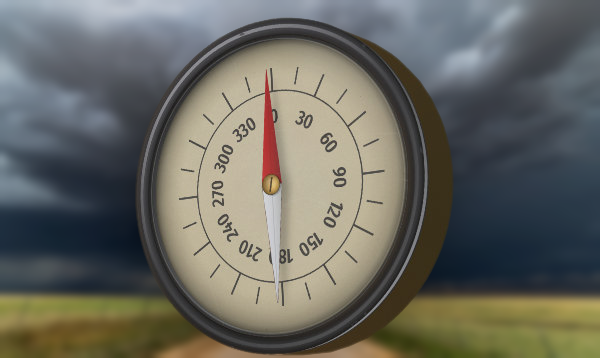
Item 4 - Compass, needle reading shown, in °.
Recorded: 0 °
